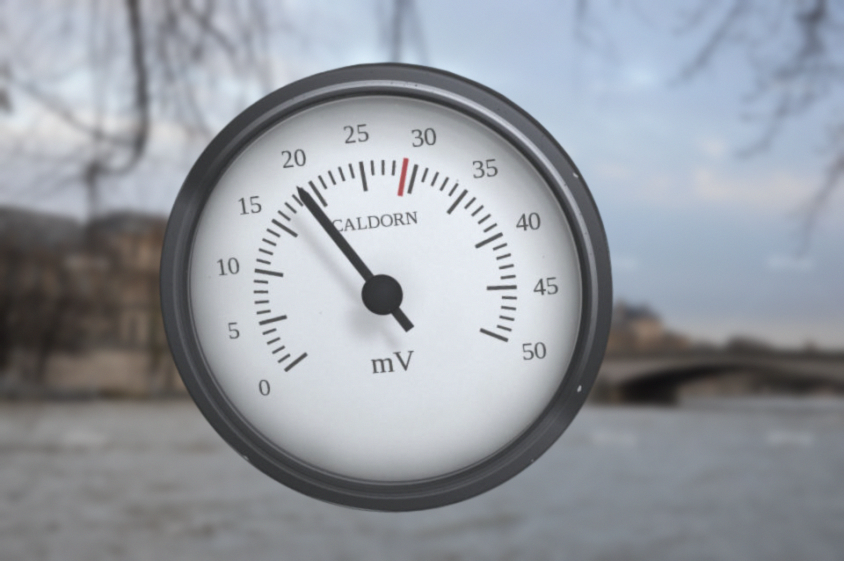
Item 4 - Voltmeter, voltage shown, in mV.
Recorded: 19 mV
